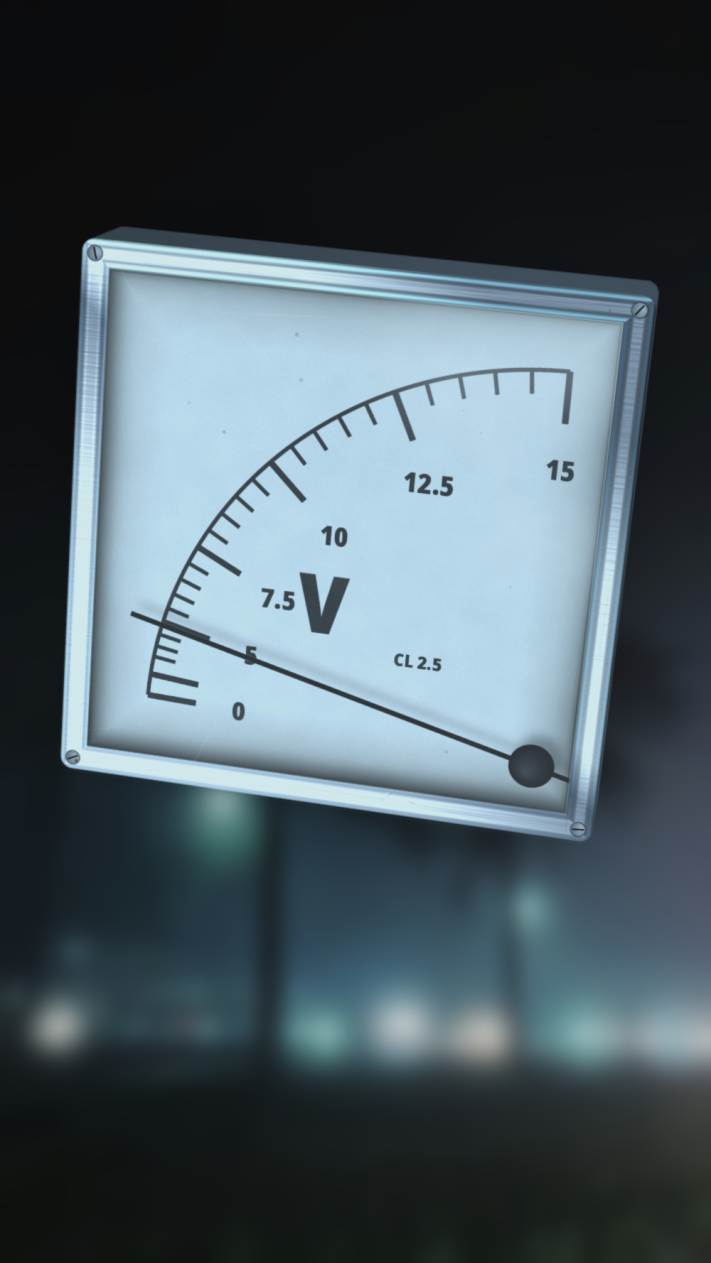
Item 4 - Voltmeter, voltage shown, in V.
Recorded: 5 V
